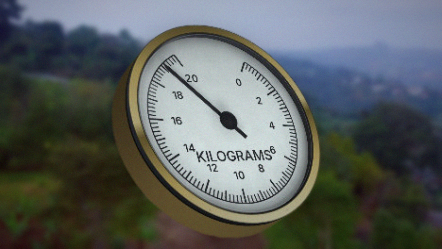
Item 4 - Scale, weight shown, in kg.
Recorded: 19 kg
